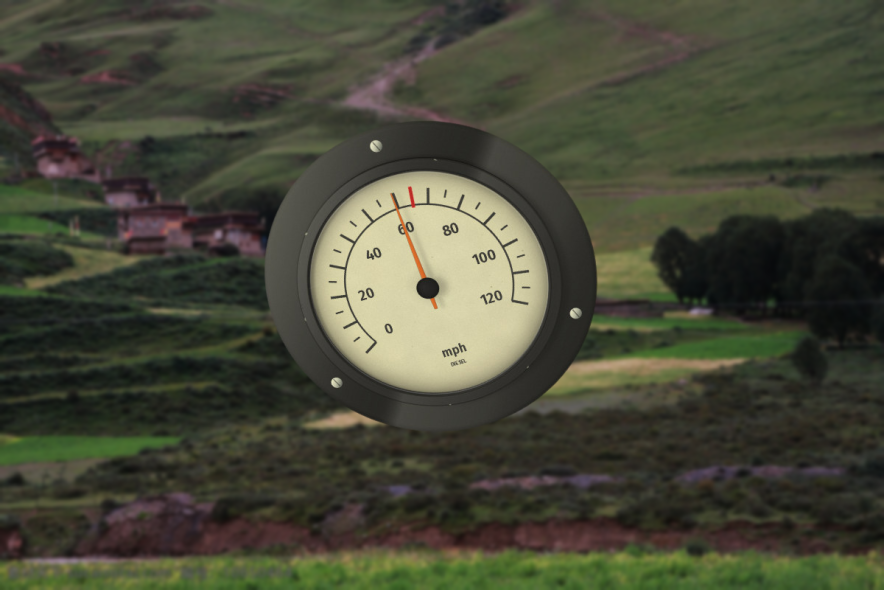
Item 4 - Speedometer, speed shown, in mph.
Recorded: 60 mph
